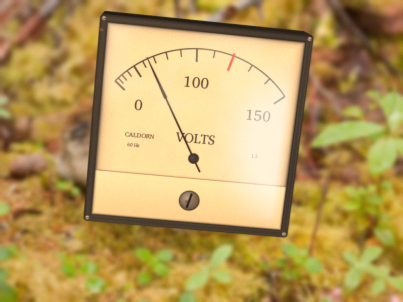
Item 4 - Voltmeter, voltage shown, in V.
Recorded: 65 V
